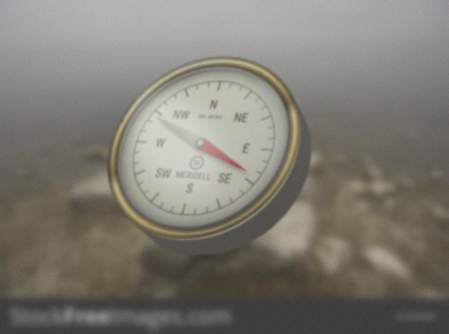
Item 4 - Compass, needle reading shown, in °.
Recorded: 115 °
